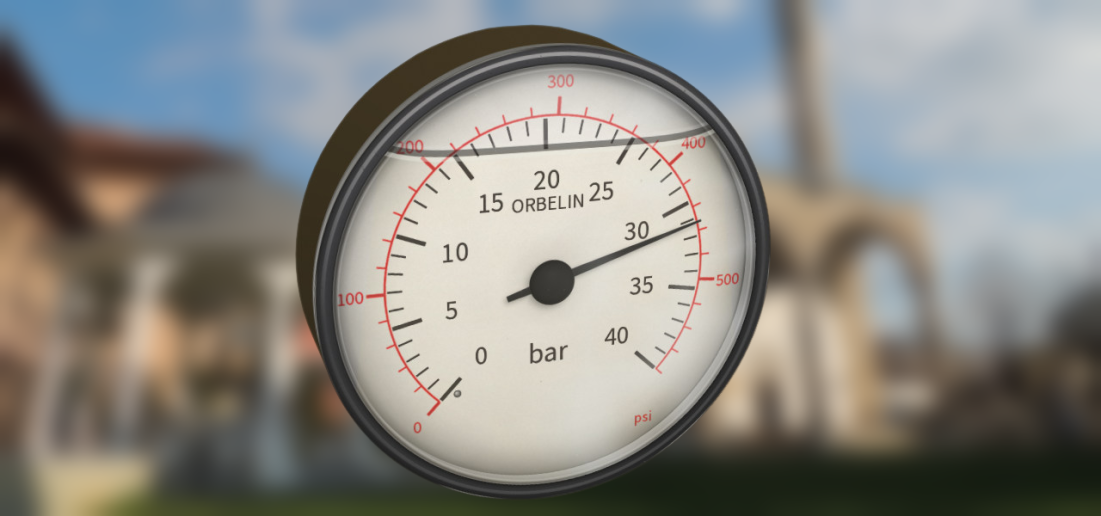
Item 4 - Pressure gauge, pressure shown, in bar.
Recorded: 31 bar
